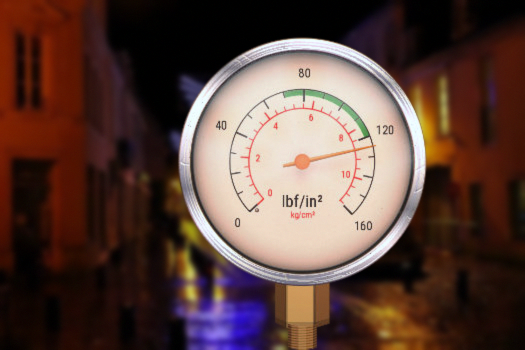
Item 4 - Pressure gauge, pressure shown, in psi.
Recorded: 125 psi
